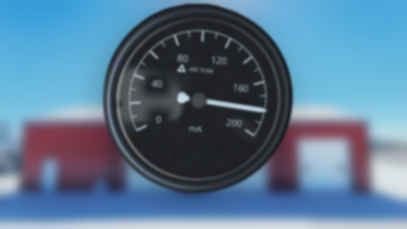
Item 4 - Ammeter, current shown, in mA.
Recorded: 180 mA
